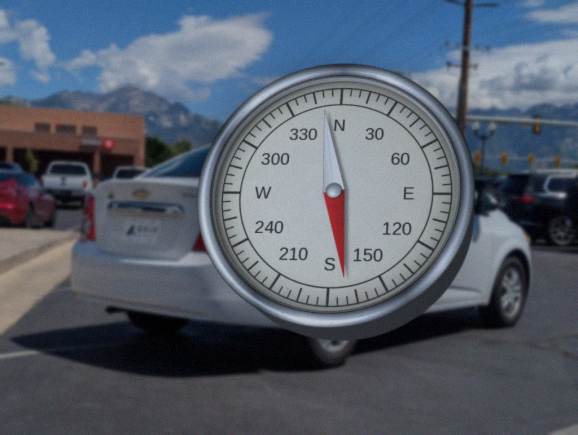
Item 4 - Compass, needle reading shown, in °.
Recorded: 170 °
